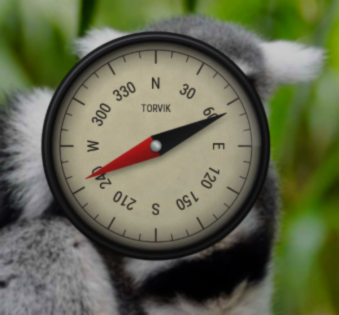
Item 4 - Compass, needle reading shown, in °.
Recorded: 245 °
